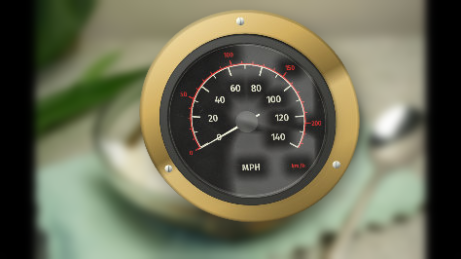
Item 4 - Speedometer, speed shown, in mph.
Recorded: 0 mph
